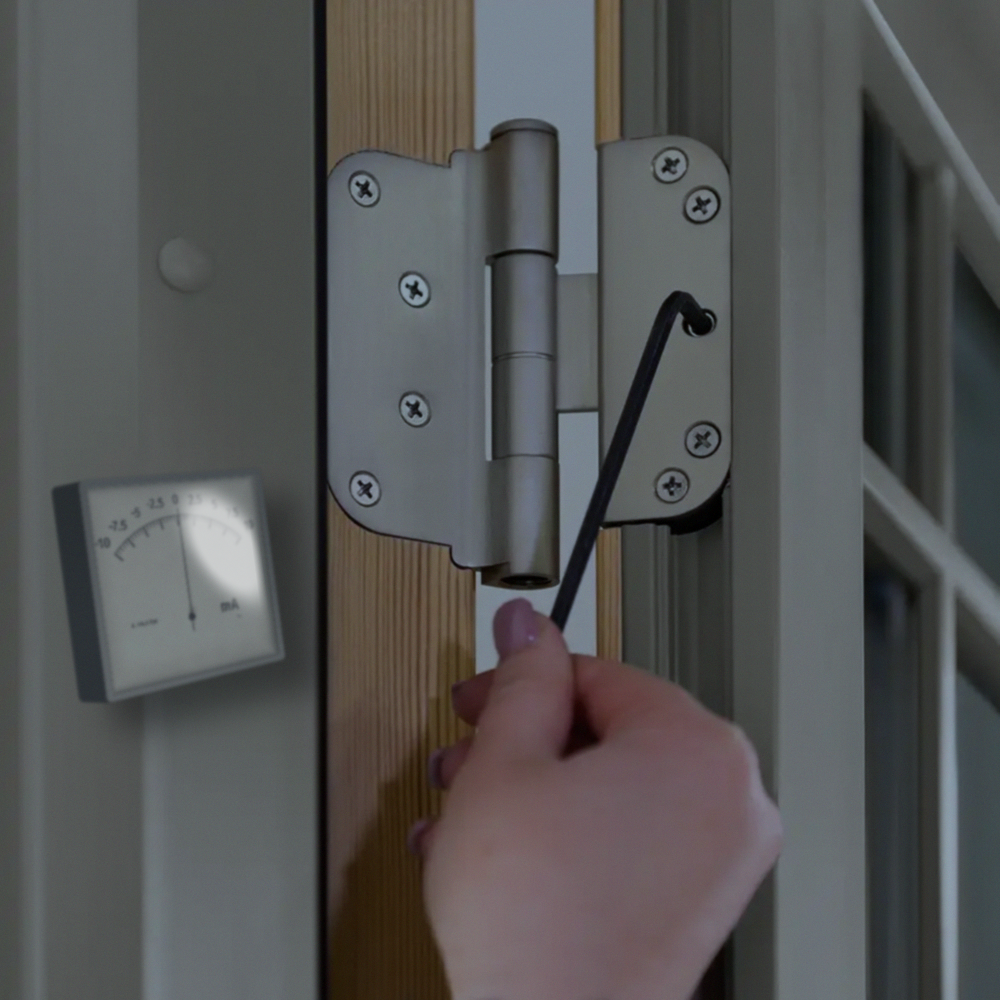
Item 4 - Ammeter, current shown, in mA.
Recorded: 0 mA
